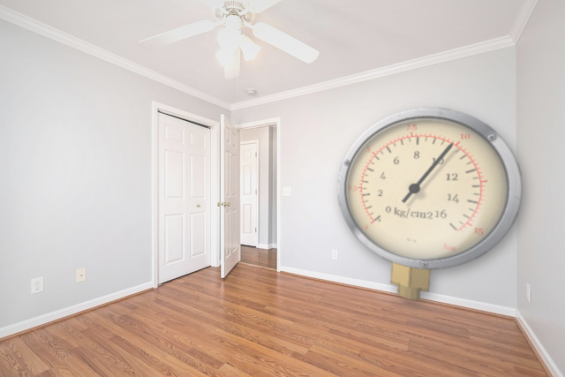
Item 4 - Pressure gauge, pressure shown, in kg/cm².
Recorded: 10 kg/cm²
